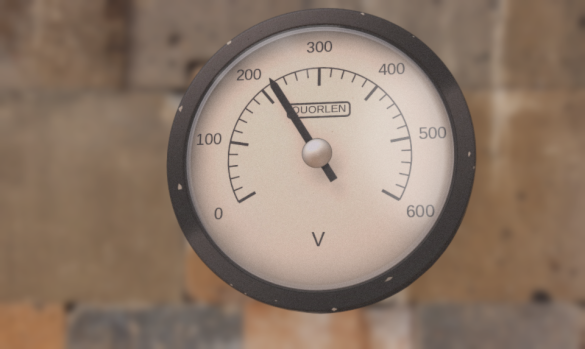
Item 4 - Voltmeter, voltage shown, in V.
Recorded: 220 V
